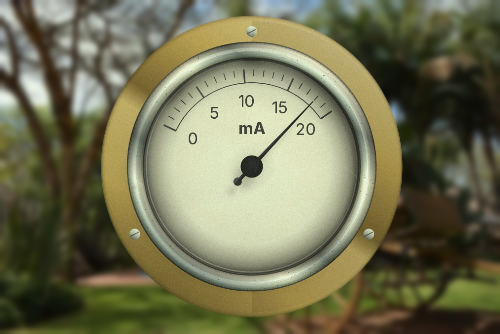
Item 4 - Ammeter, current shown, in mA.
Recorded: 18 mA
